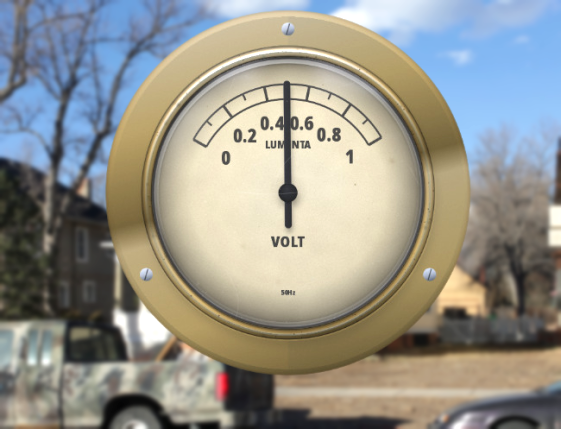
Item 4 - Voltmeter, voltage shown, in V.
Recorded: 0.5 V
